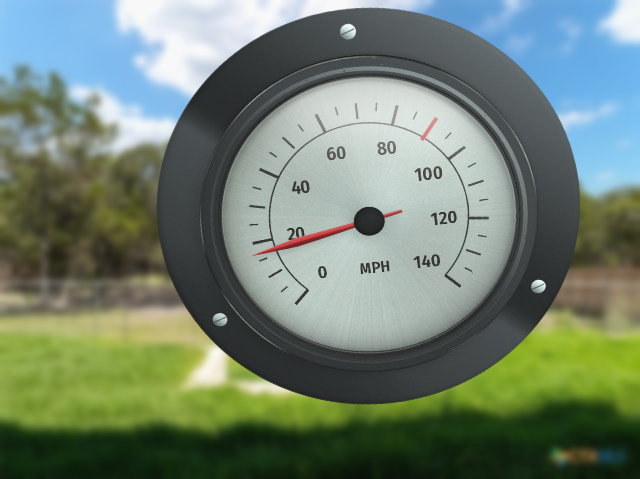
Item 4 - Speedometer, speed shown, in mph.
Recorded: 17.5 mph
